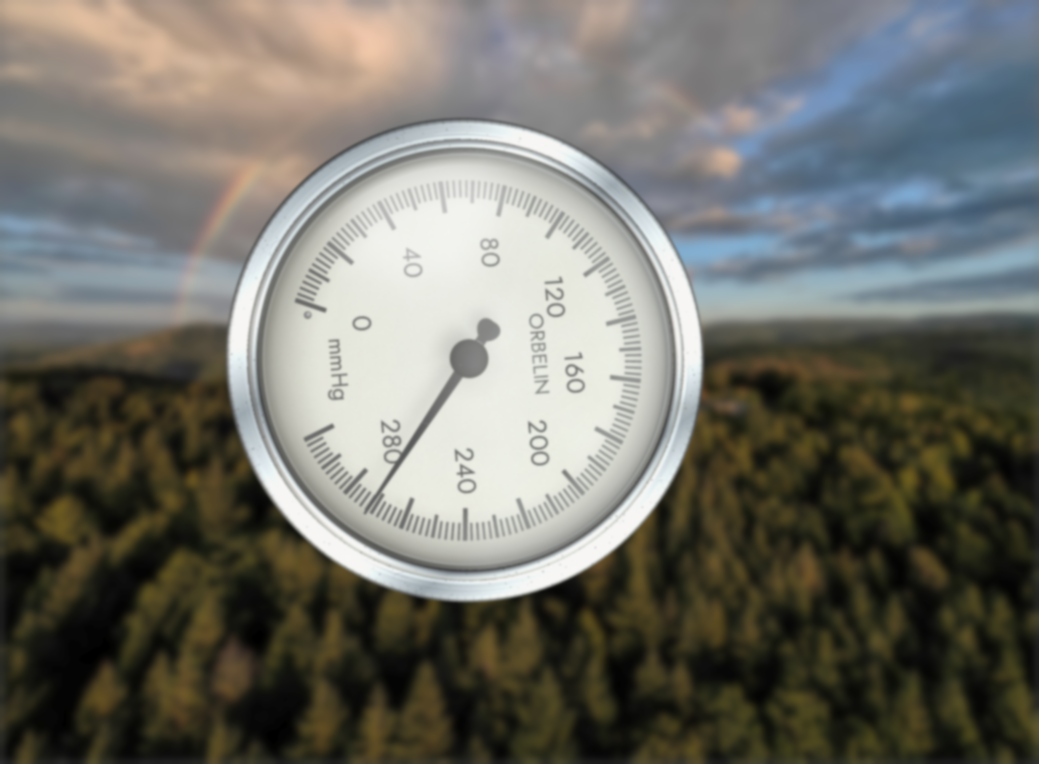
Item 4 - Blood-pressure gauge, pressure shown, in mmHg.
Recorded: 272 mmHg
